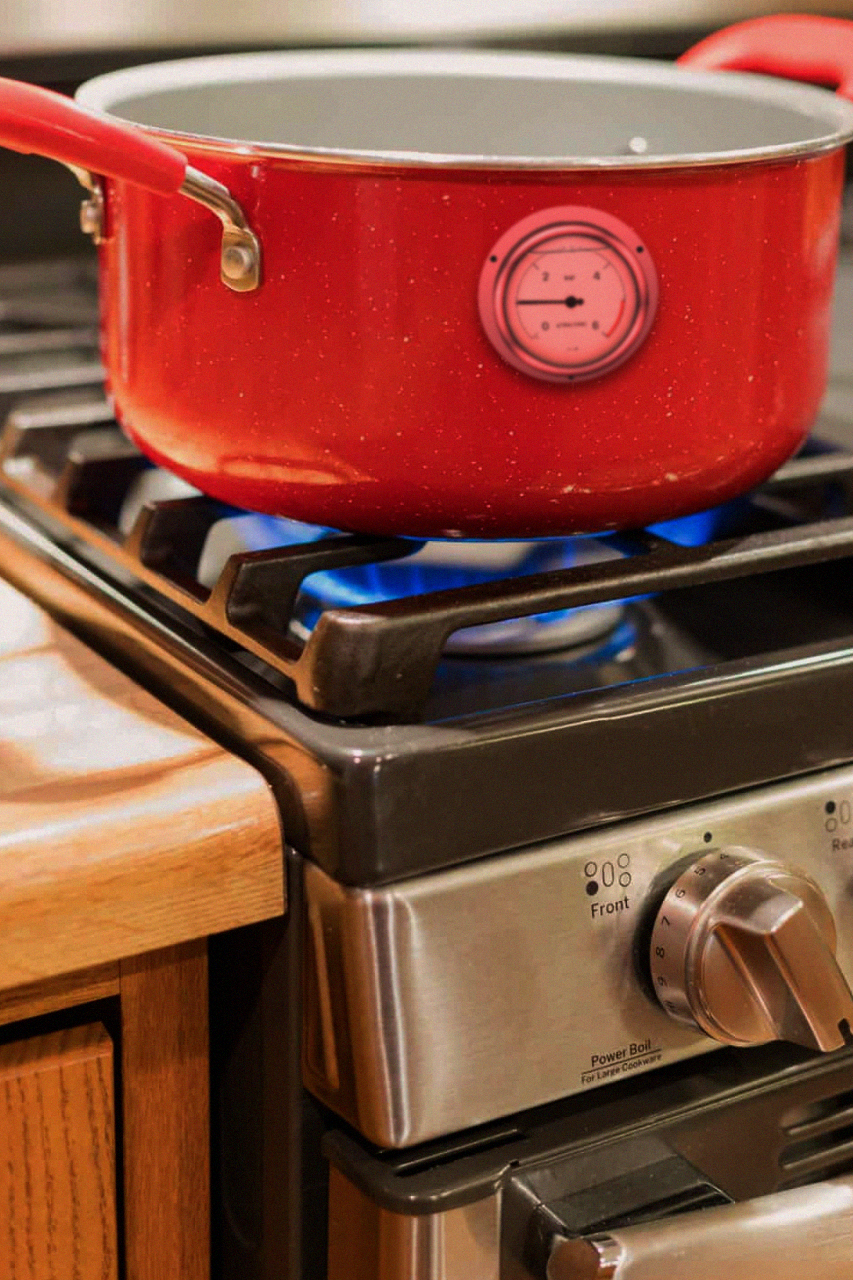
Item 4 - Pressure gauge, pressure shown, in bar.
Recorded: 1 bar
